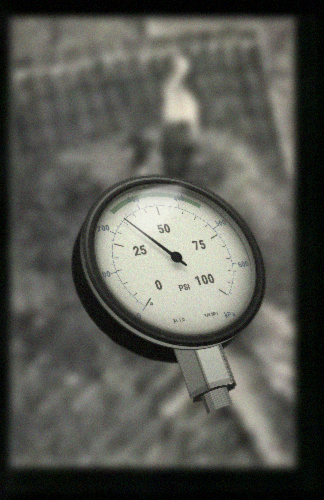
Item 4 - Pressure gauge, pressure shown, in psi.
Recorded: 35 psi
